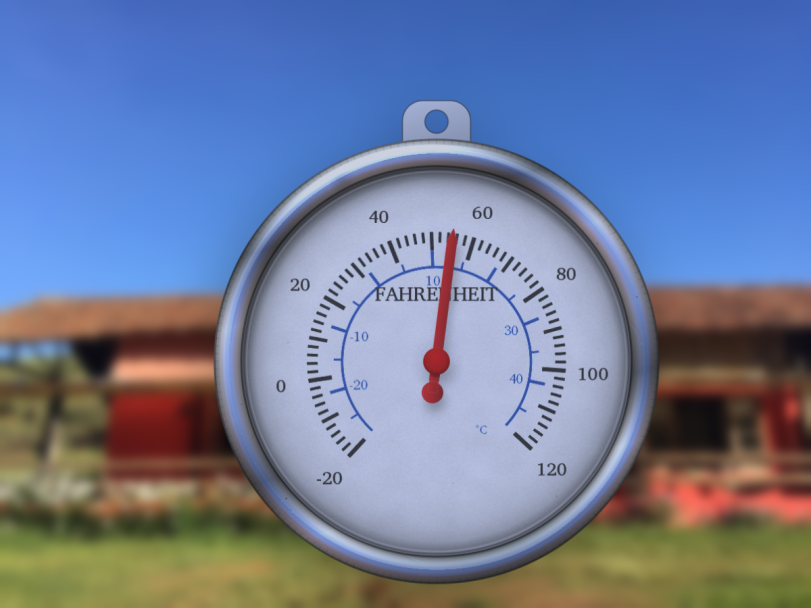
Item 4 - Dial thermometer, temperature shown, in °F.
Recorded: 55 °F
